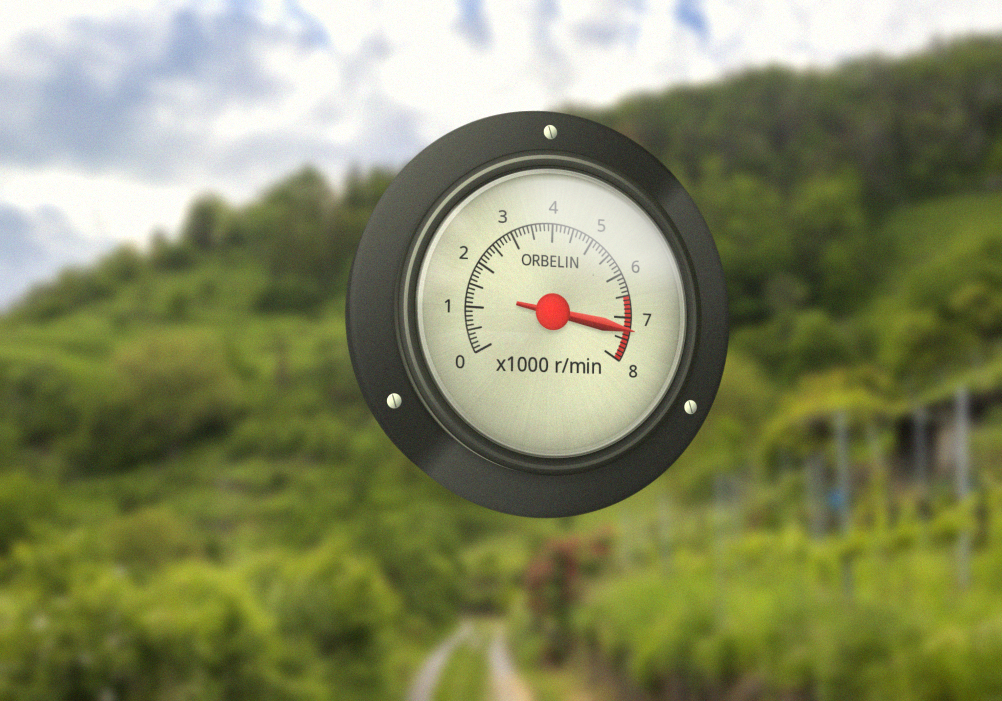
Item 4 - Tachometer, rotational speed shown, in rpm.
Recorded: 7300 rpm
